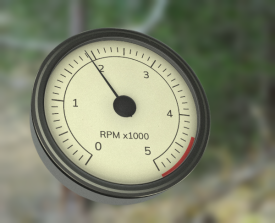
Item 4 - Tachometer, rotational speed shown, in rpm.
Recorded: 1900 rpm
